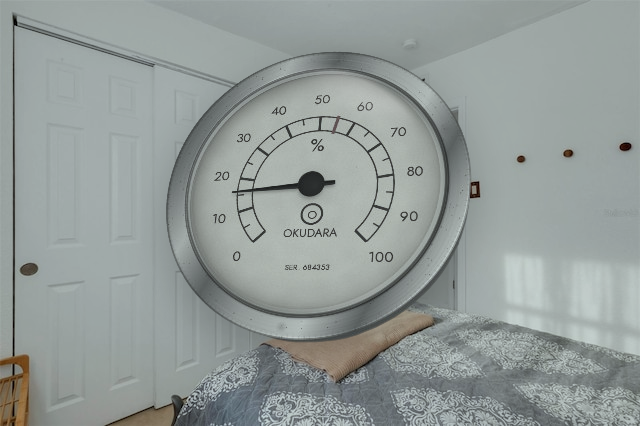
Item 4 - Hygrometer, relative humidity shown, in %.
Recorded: 15 %
